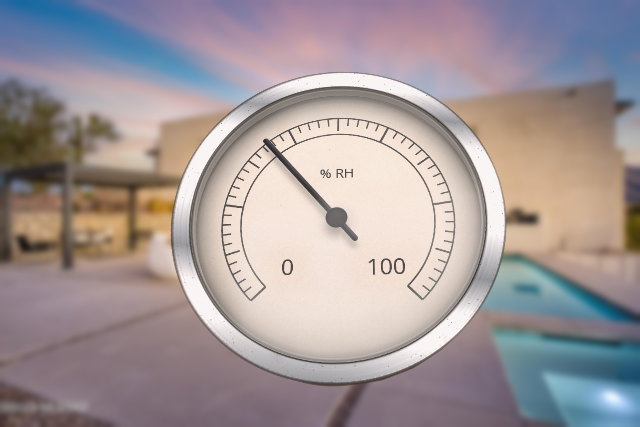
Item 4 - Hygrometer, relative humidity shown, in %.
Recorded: 35 %
